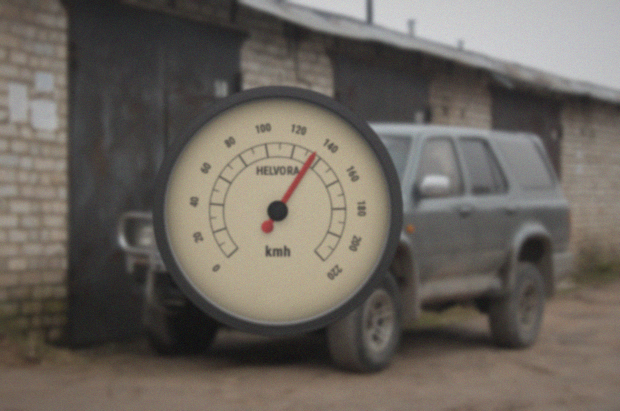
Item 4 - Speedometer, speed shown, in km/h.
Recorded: 135 km/h
